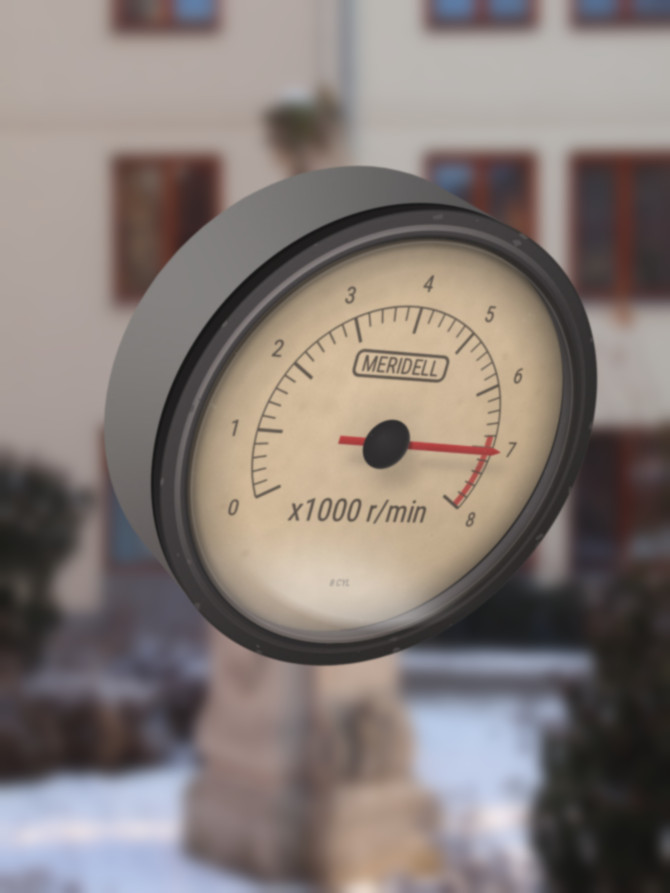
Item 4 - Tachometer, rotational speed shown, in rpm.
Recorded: 7000 rpm
